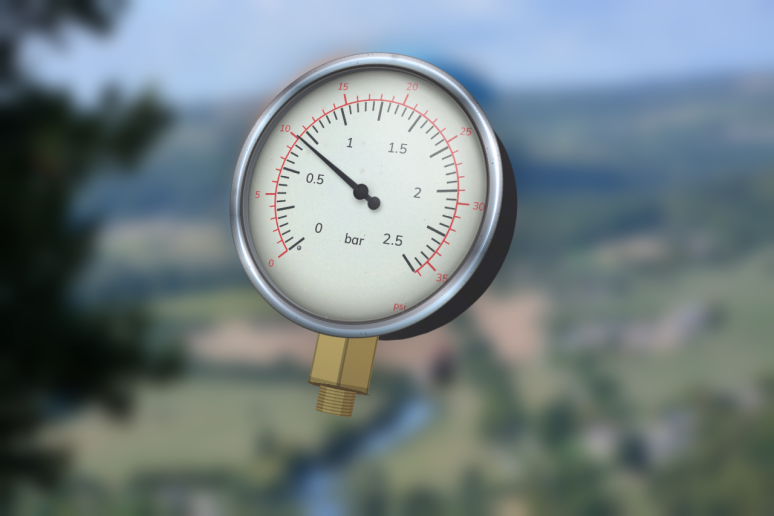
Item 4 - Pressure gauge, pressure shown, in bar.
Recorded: 0.7 bar
